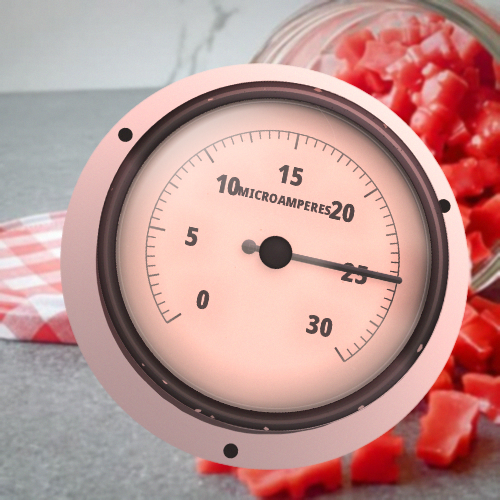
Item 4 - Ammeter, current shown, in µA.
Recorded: 25 µA
